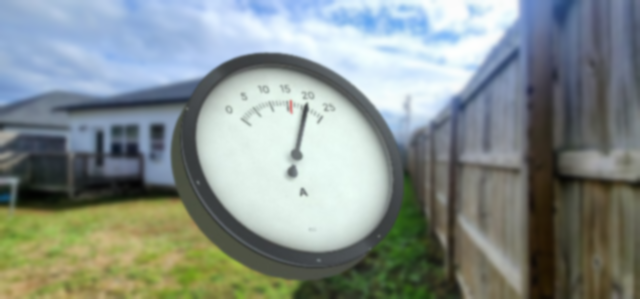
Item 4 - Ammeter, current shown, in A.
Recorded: 20 A
